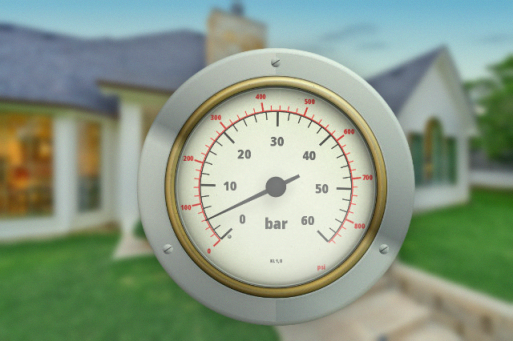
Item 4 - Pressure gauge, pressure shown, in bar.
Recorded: 4 bar
